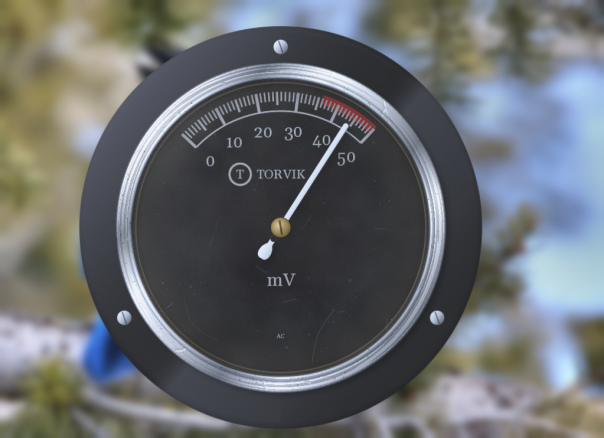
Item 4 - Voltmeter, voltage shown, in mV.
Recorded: 44 mV
